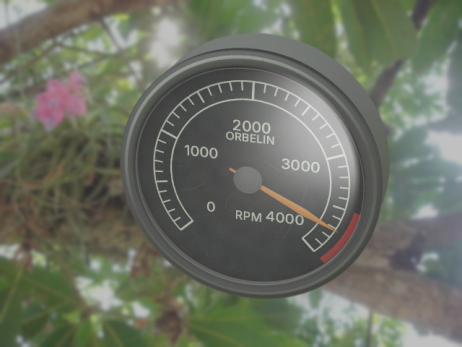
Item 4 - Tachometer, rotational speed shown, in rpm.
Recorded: 3700 rpm
